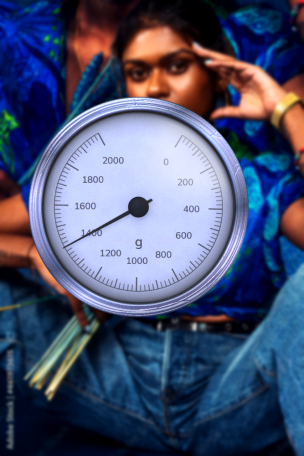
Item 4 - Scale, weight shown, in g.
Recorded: 1400 g
